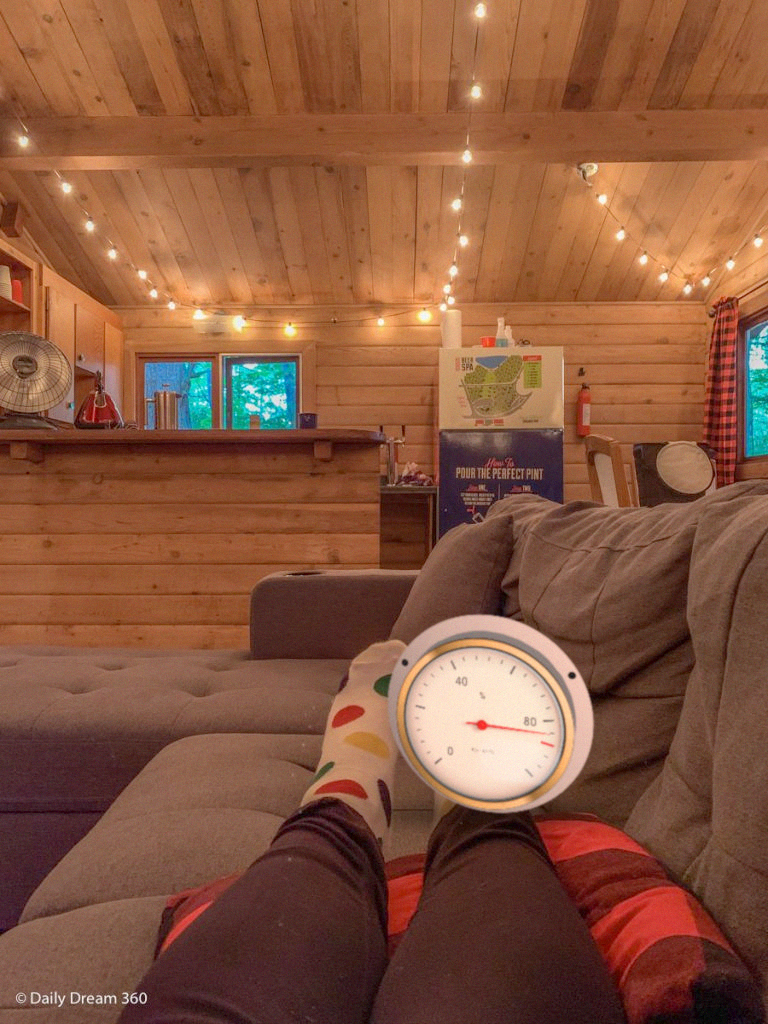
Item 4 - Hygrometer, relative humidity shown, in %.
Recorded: 84 %
